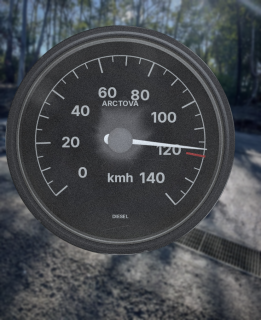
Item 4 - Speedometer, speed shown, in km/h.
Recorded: 117.5 km/h
